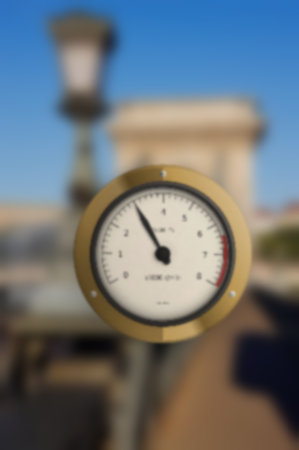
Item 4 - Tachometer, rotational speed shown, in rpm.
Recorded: 3000 rpm
